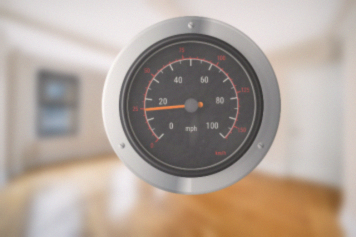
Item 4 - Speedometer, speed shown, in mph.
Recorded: 15 mph
